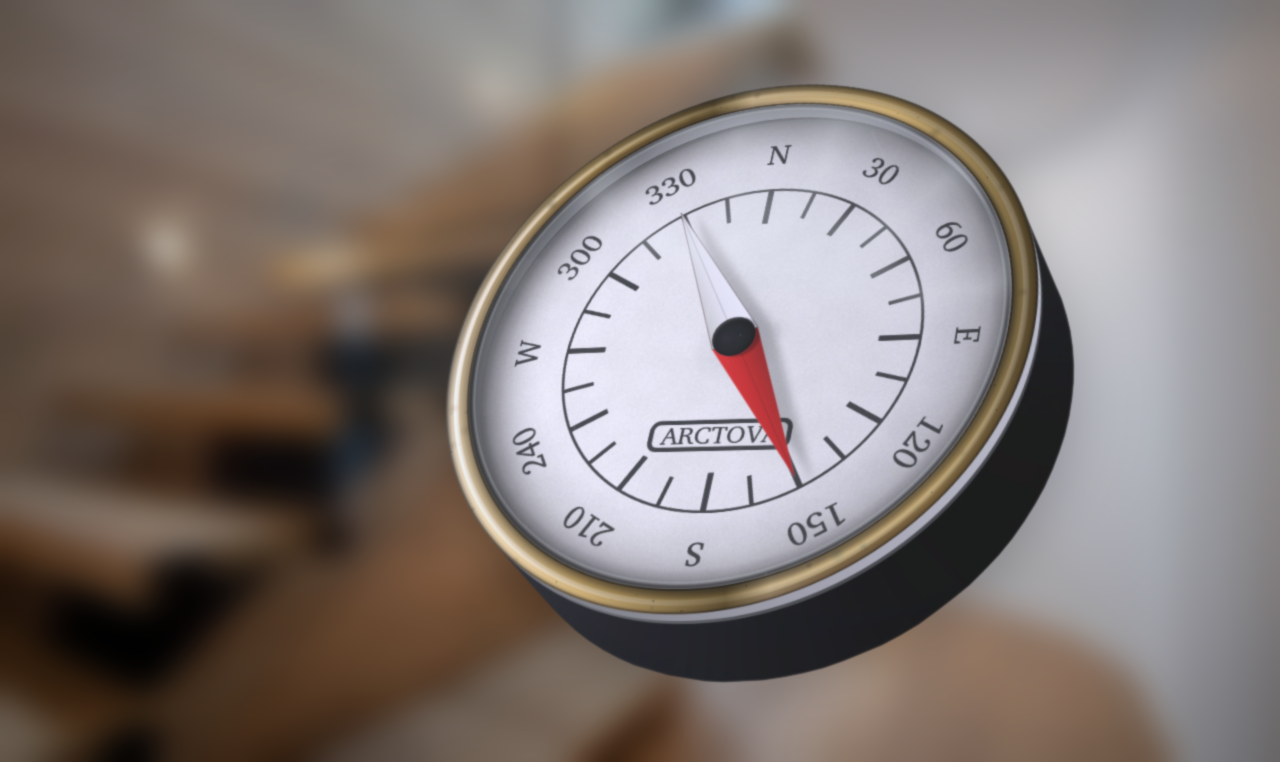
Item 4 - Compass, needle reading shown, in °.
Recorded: 150 °
